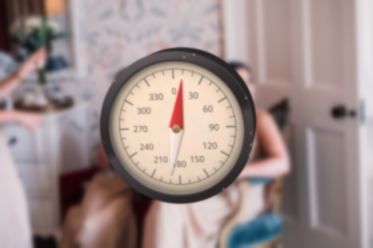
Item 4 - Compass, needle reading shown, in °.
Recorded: 10 °
